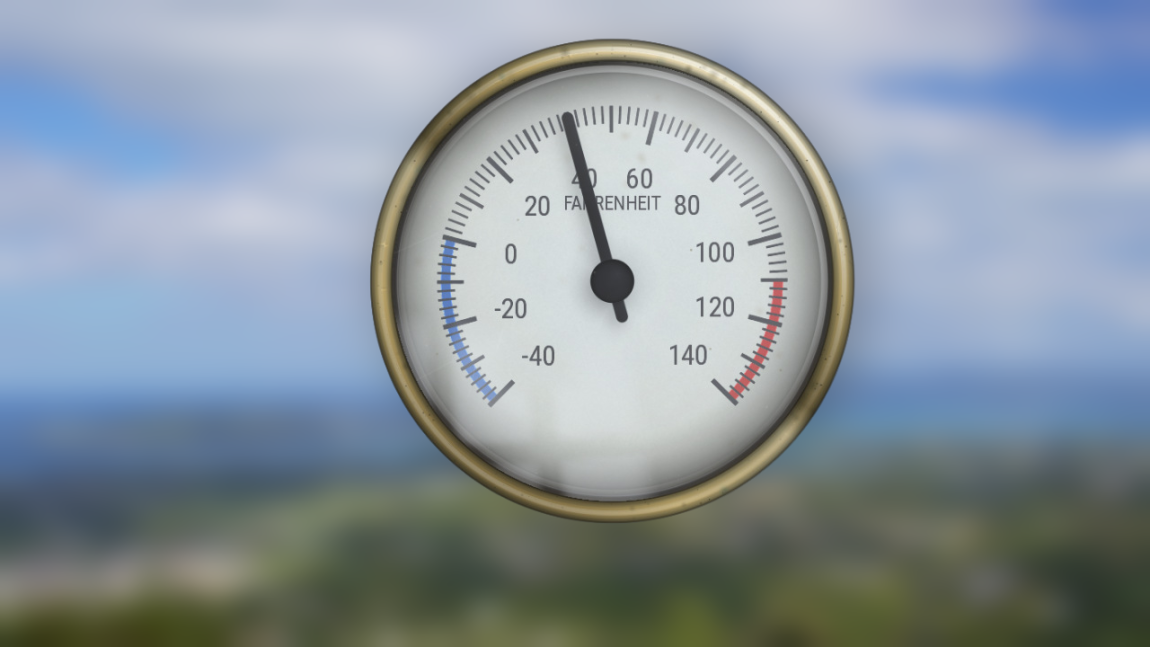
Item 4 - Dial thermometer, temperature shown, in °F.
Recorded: 40 °F
